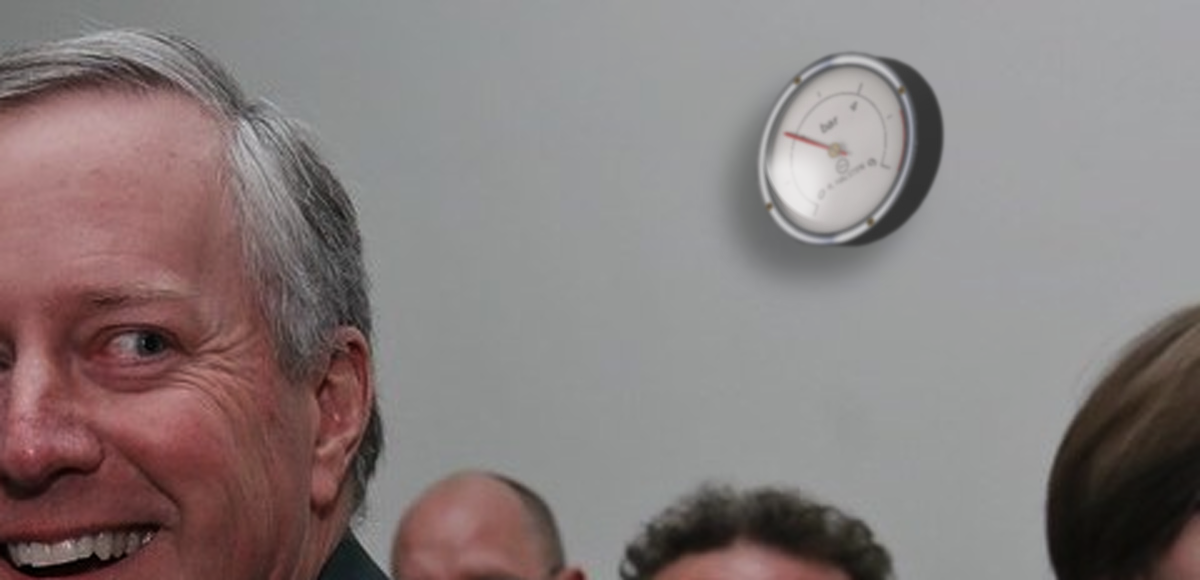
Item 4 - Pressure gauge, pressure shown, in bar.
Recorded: 2 bar
